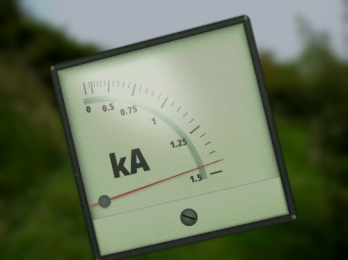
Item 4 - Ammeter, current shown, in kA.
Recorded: 1.45 kA
